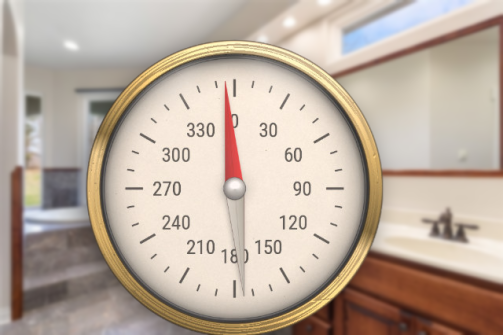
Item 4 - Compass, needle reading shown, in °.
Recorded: 355 °
